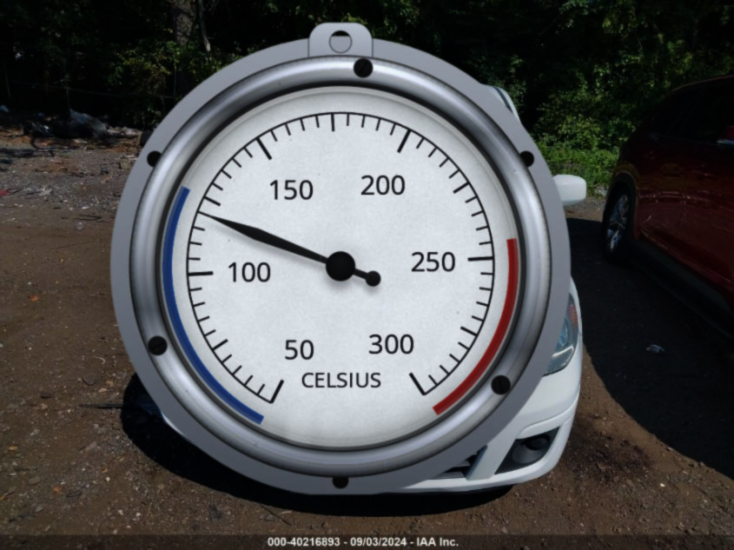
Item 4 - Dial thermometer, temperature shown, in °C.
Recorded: 120 °C
